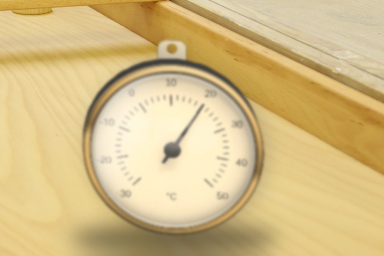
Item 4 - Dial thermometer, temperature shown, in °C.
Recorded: 20 °C
